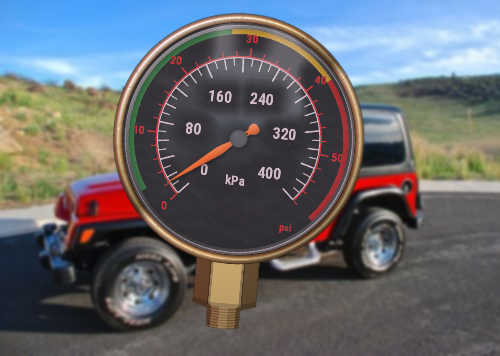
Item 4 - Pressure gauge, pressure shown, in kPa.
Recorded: 15 kPa
